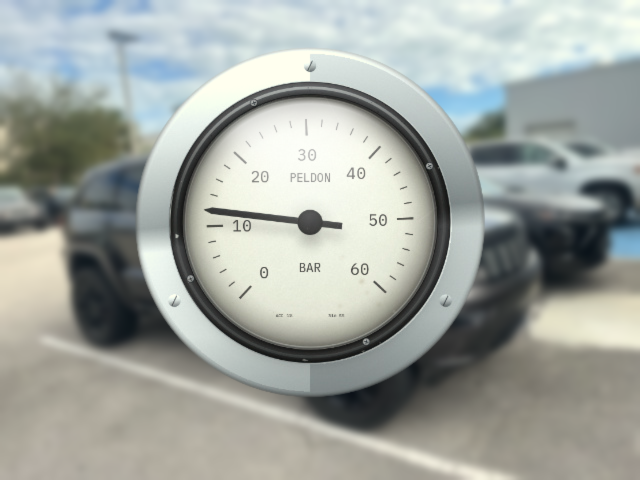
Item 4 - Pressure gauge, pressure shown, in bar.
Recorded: 12 bar
